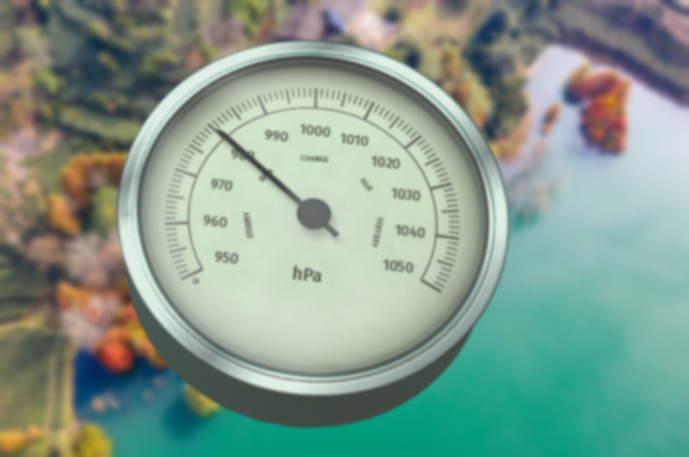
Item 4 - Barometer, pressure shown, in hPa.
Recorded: 980 hPa
